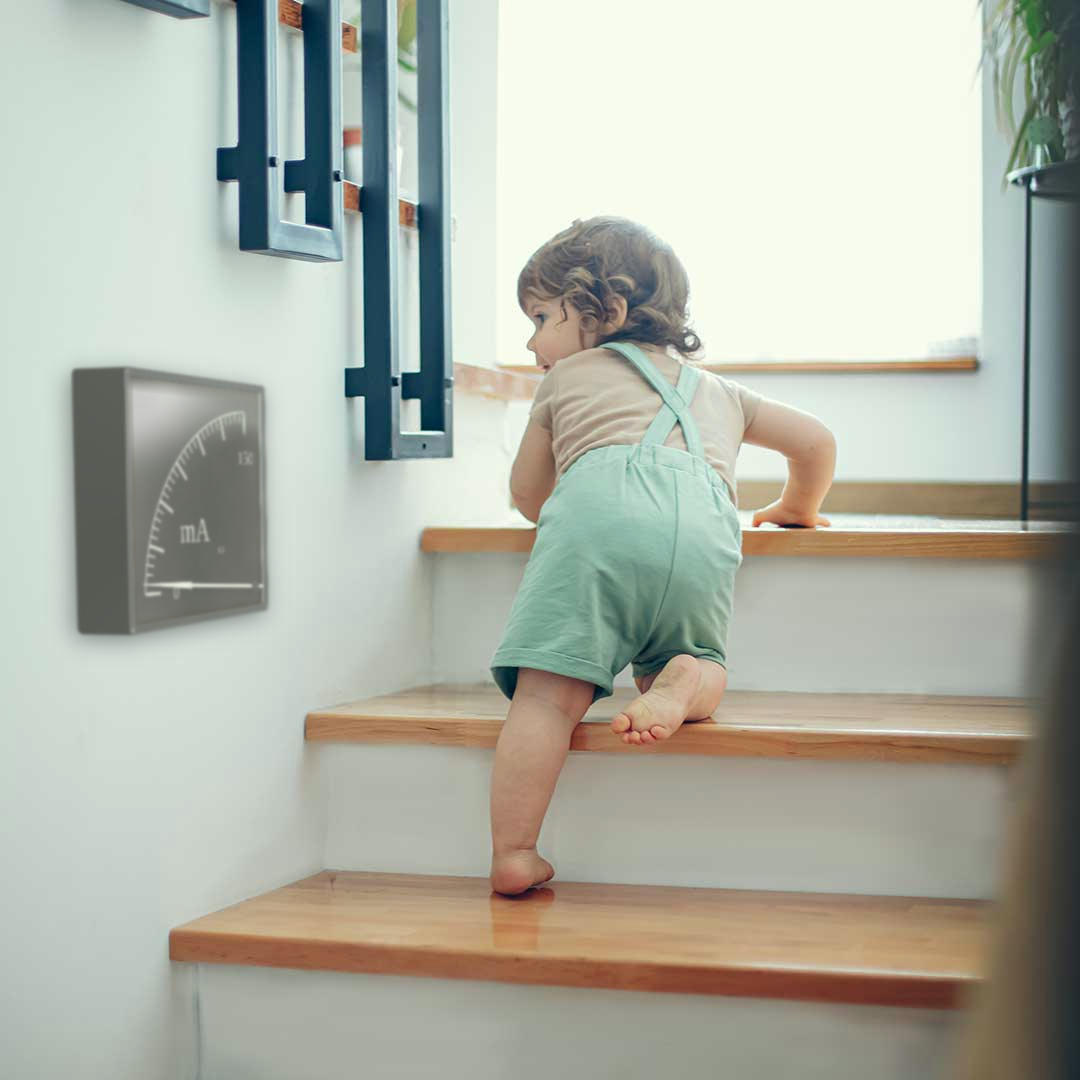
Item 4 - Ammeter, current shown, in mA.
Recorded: 5 mA
